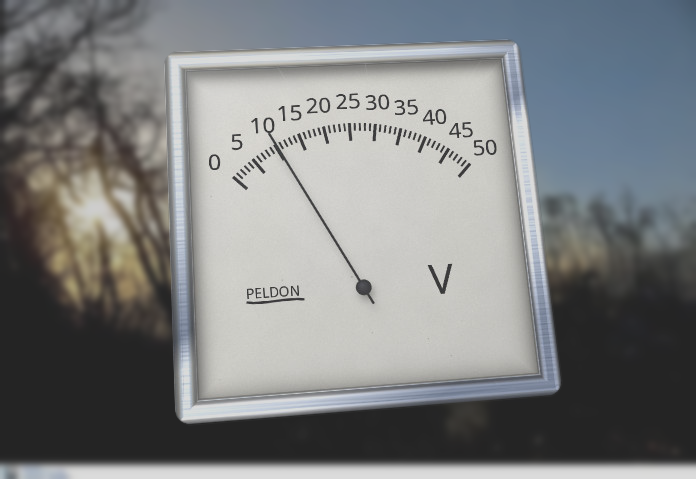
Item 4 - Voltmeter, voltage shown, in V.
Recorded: 10 V
